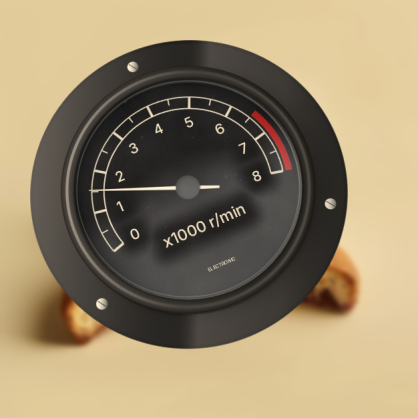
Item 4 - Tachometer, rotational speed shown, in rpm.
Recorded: 1500 rpm
